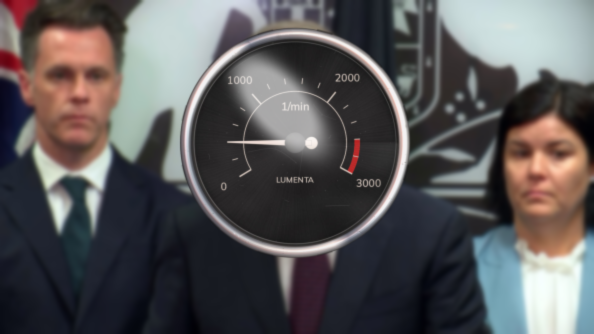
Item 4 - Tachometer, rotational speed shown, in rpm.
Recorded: 400 rpm
